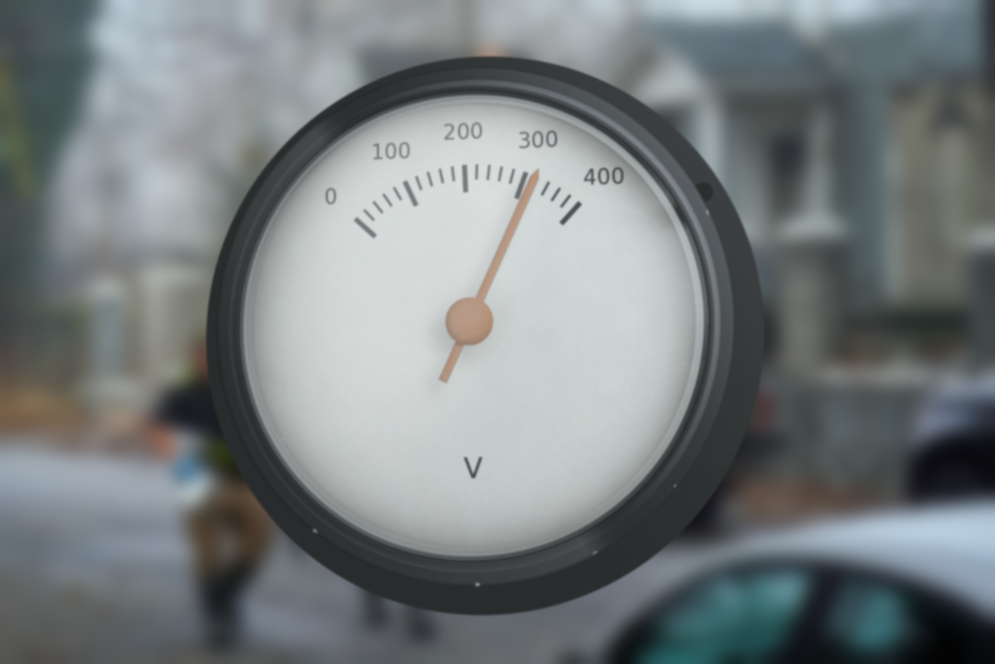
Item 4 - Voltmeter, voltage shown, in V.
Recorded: 320 V
